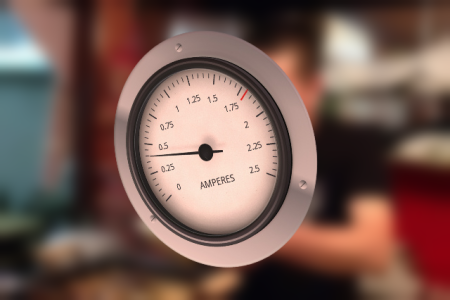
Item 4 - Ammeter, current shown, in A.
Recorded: 0.4 A
